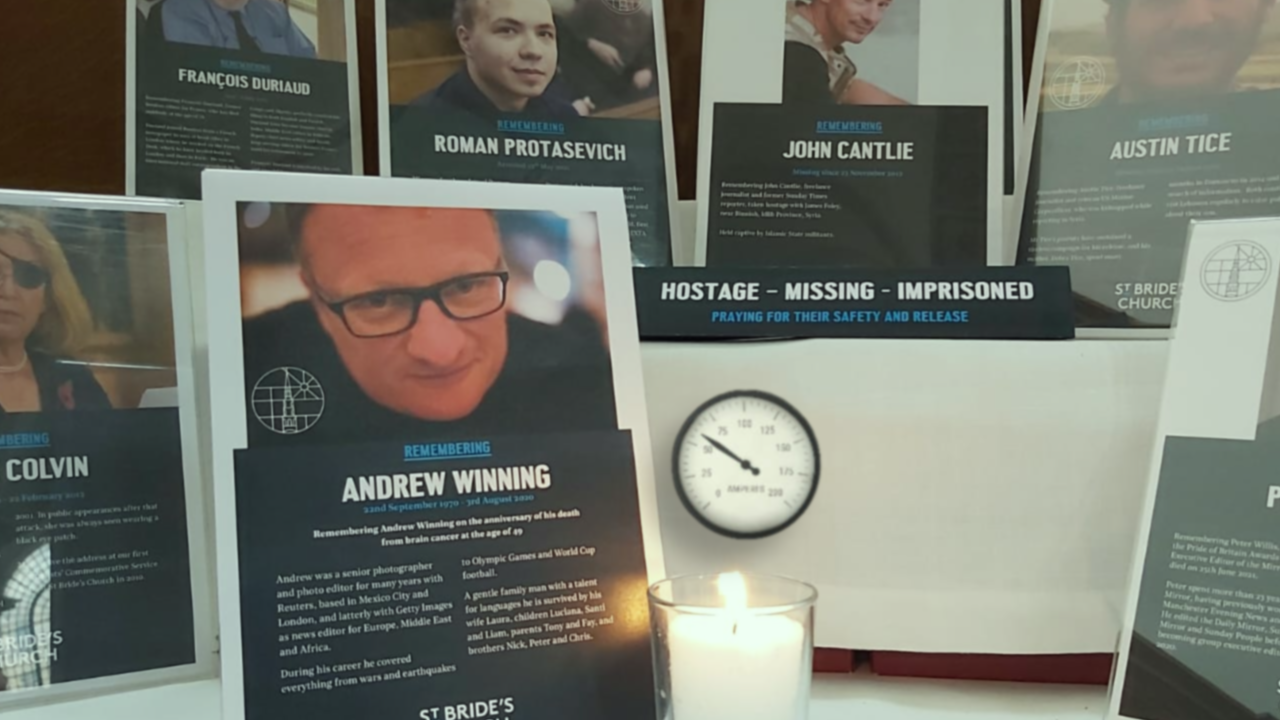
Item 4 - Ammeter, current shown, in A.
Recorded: 60 A
